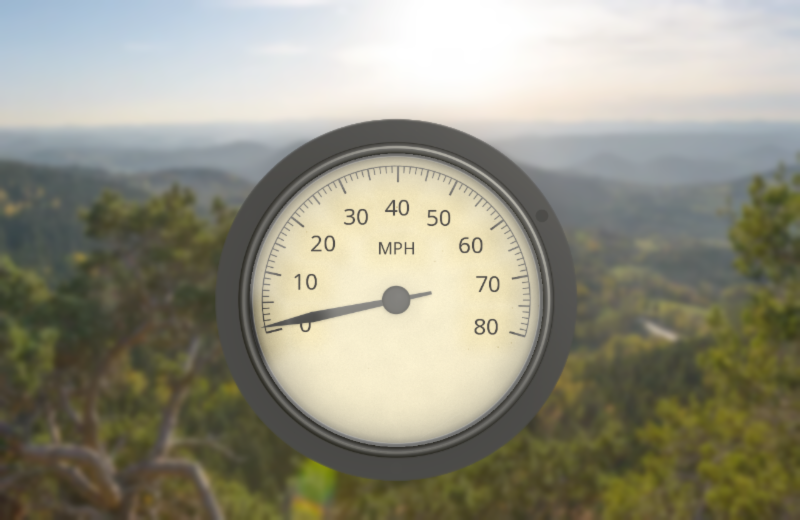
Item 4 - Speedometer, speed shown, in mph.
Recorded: 1 mph
